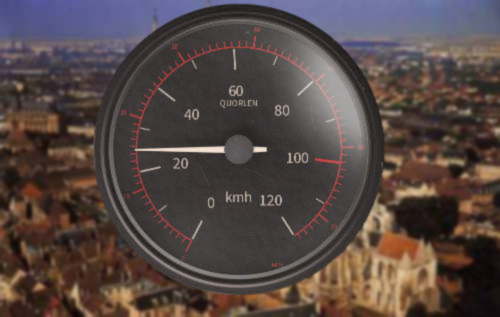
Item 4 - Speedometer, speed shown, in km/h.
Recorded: 25 km/h
